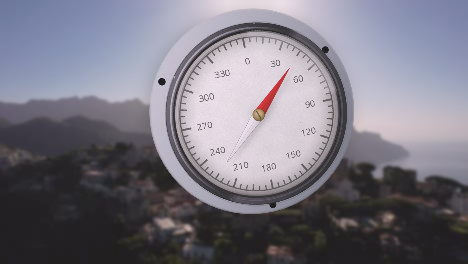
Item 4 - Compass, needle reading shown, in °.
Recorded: 45 °
